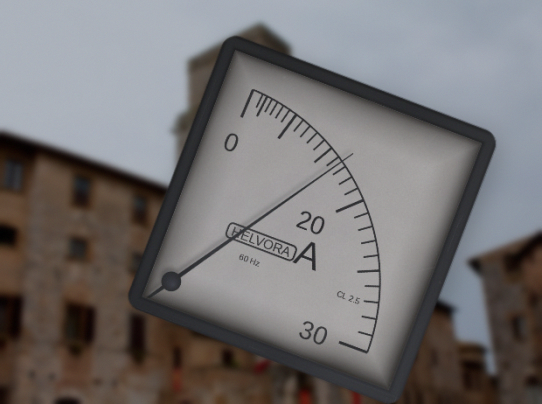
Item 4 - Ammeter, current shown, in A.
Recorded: 16.5 A
